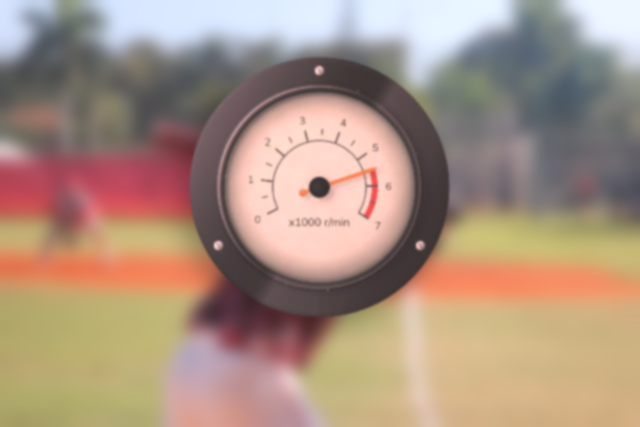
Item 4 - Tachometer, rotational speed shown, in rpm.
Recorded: 5500 rpm
